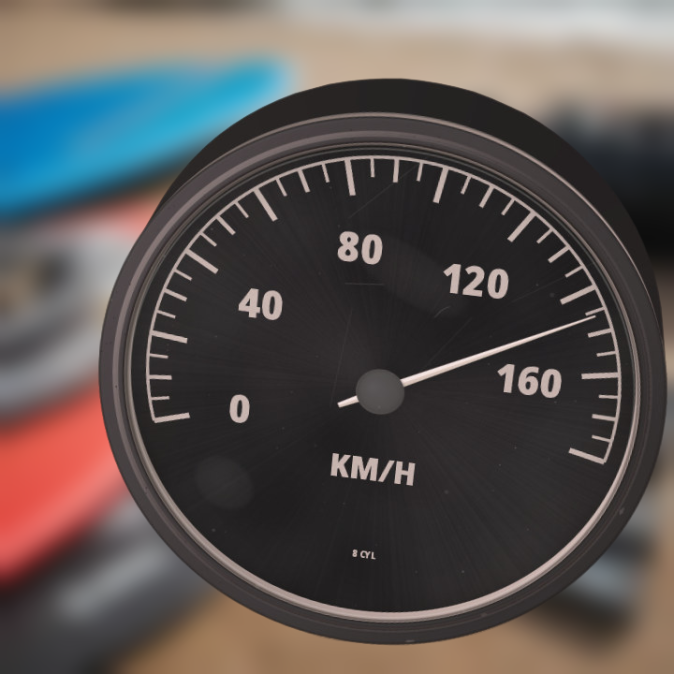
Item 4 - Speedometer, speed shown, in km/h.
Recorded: 145 km/h
